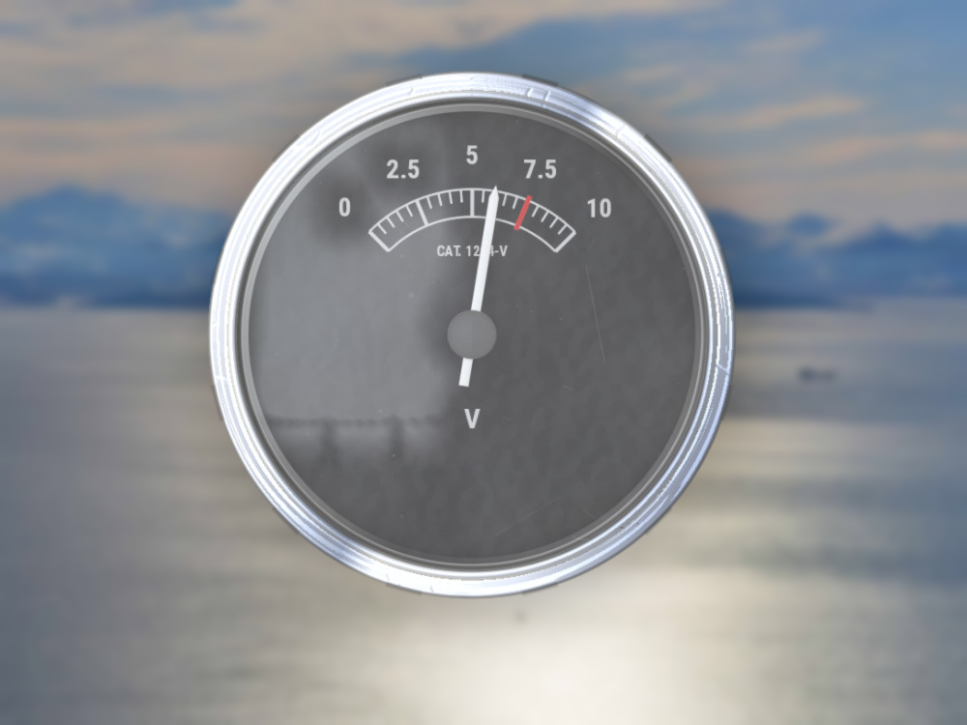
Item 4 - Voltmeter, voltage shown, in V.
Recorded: 6 V
